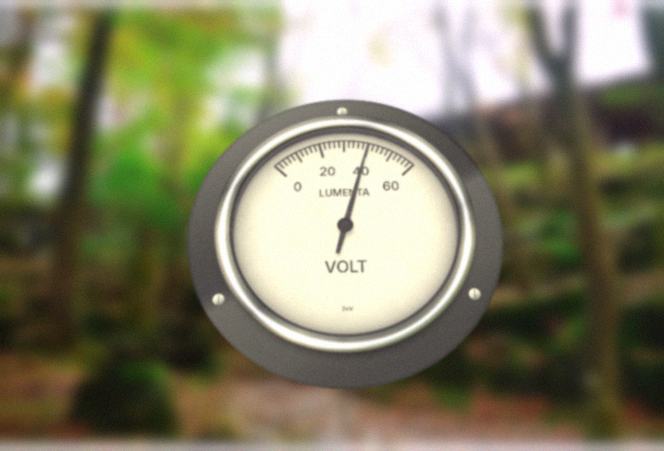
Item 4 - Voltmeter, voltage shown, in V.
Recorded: 40 V
